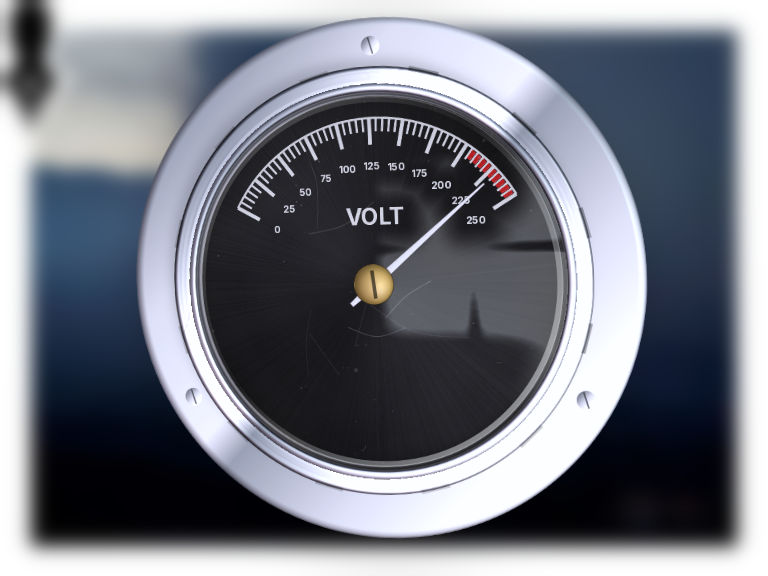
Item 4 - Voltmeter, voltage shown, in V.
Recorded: 230 V
